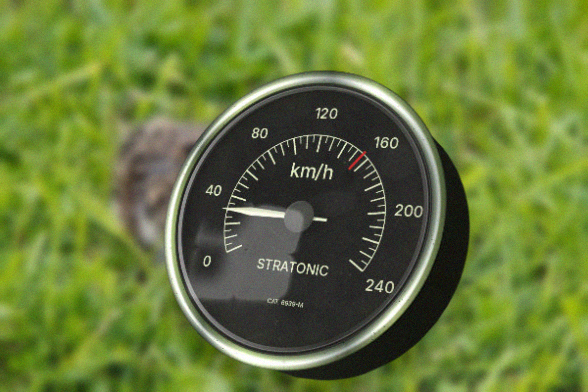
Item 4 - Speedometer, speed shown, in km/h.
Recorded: 30 km/h
